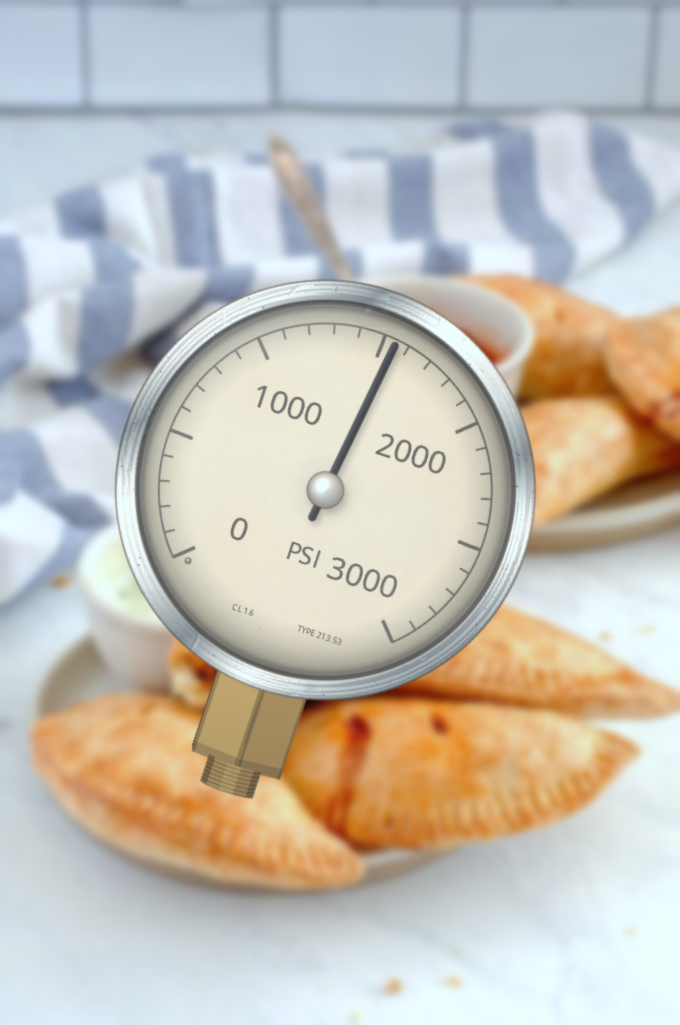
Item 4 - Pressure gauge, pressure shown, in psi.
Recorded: 1550 psi
